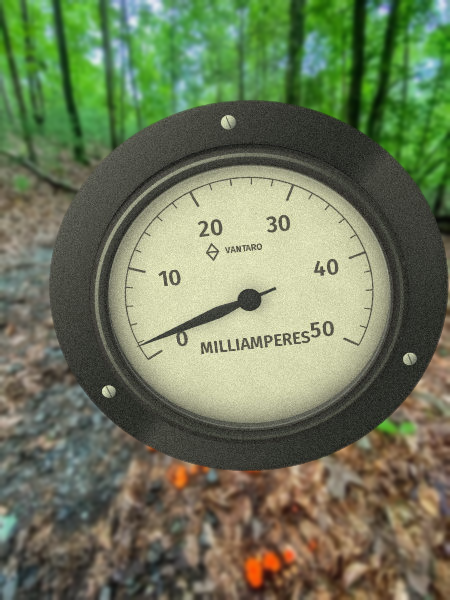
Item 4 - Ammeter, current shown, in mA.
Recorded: 2 mA
